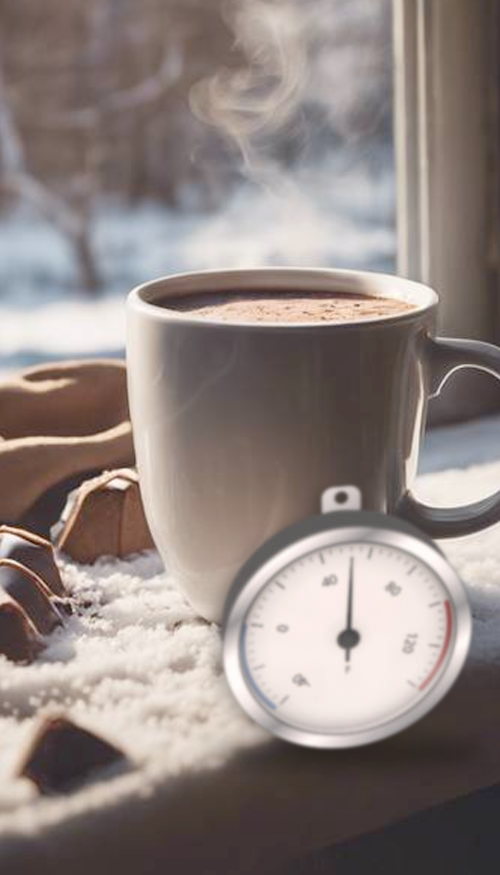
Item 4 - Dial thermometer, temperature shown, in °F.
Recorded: 52 °F
